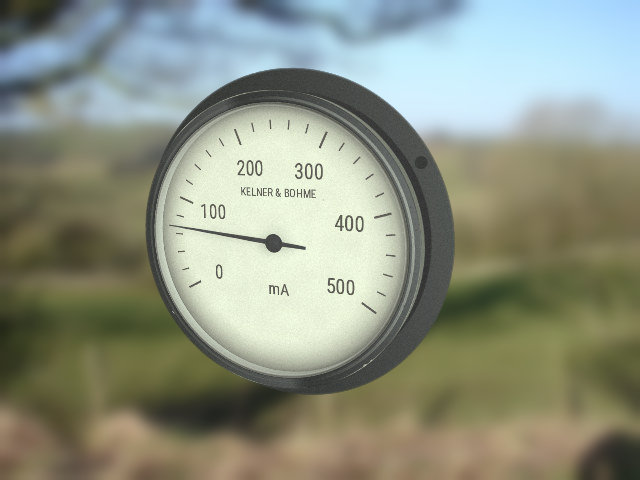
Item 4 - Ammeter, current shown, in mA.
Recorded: 70 mA
